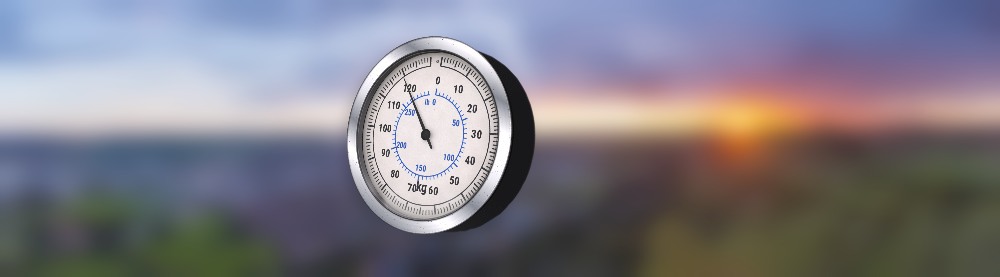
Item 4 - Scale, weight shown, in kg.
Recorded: 120 kg
